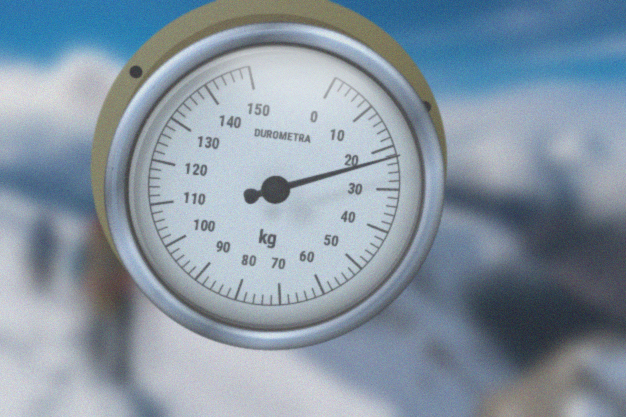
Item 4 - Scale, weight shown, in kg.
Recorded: 22 kg
